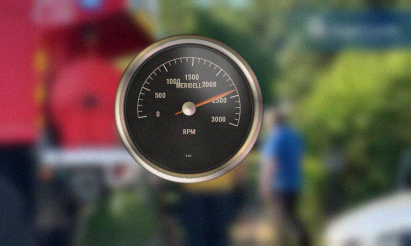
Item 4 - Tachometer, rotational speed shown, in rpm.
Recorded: 2400 rpm
